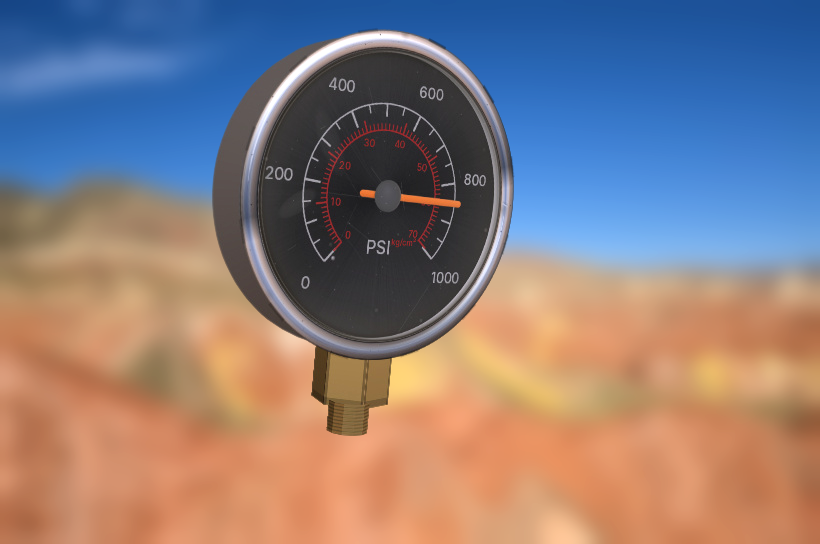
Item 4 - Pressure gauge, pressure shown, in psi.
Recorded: 850 psi
